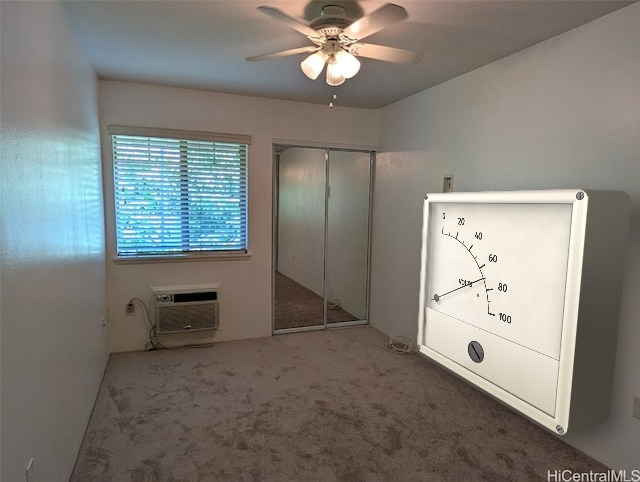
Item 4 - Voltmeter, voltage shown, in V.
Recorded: 70 V
